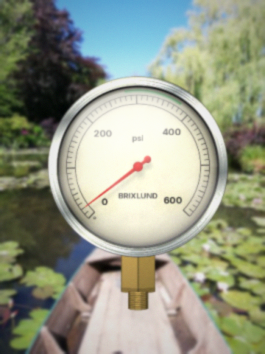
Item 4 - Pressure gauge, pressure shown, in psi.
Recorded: 20 psi
